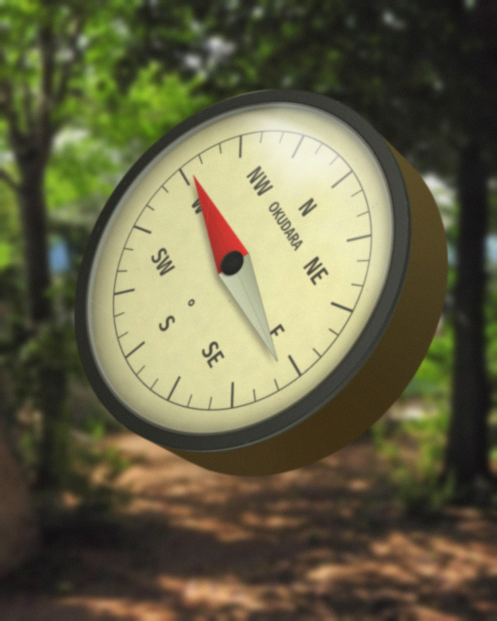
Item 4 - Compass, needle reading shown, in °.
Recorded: 275 °
